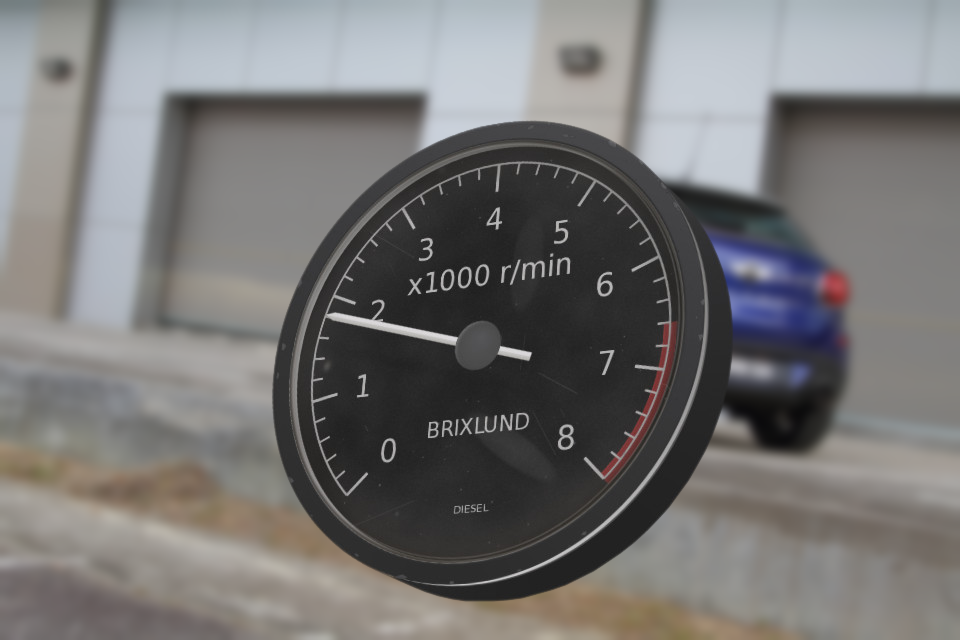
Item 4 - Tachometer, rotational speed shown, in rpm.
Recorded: 1800 rpm
